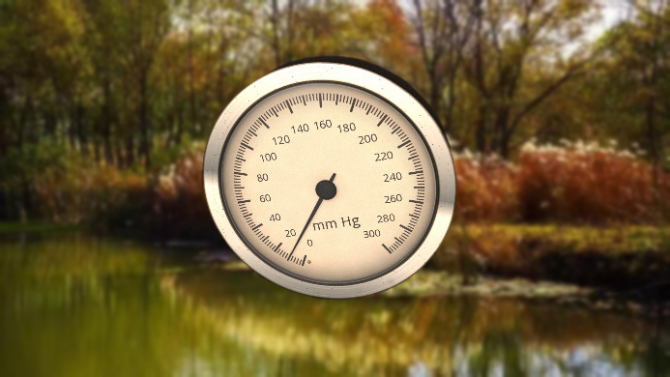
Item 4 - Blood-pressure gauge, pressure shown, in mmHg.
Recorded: 10 mmHg
